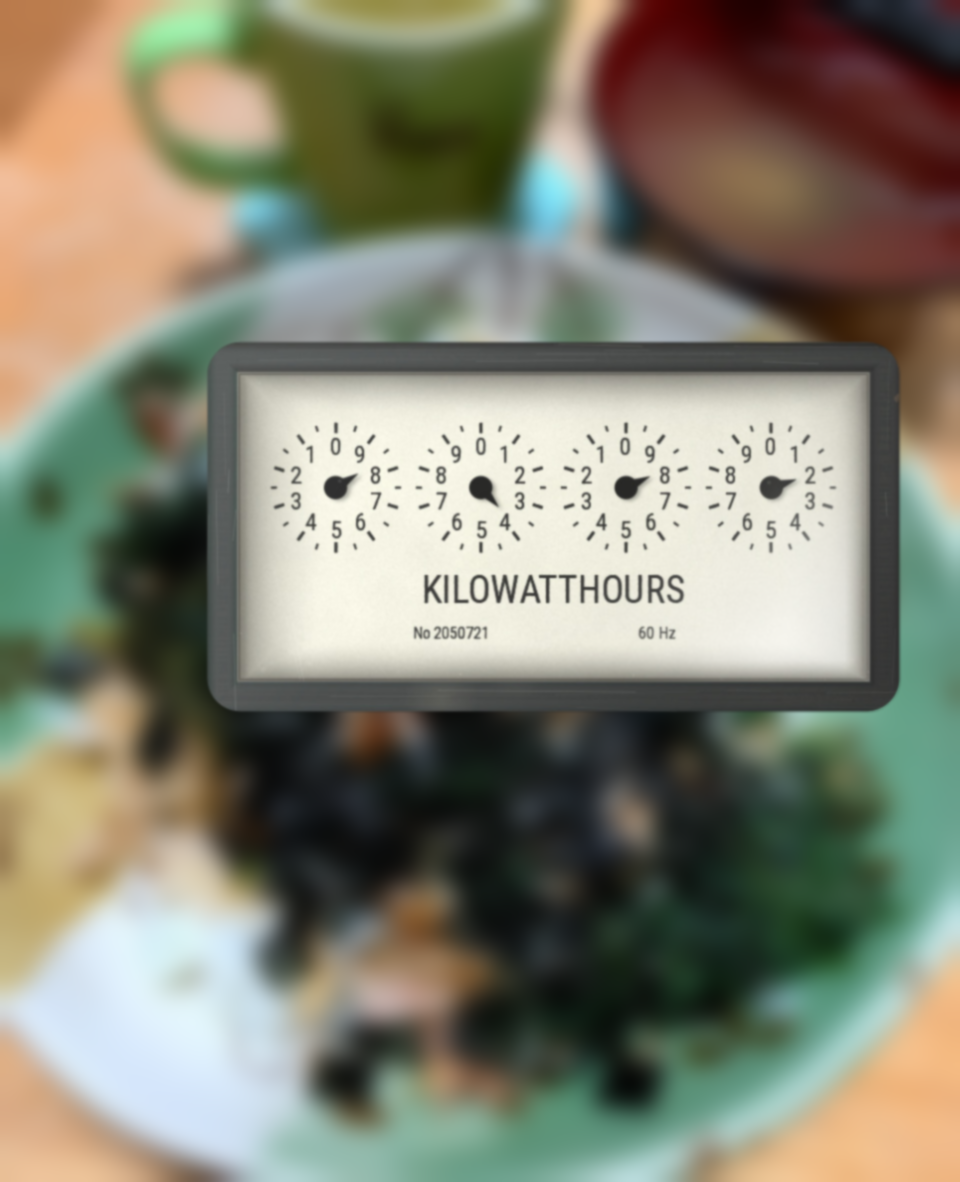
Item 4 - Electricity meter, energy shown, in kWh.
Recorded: 8382 kWh
